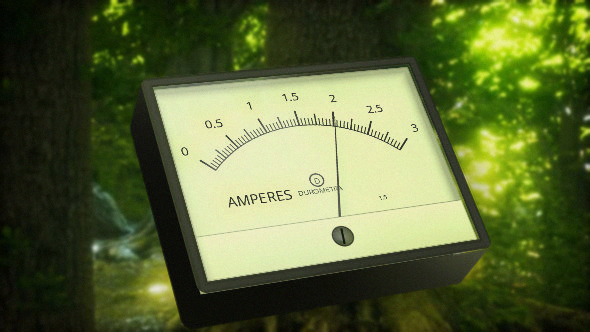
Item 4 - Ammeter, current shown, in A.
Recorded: 2 A
